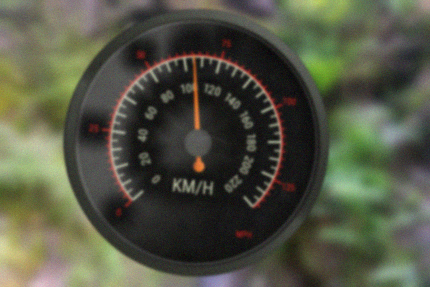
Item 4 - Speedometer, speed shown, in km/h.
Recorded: 105 km/h
